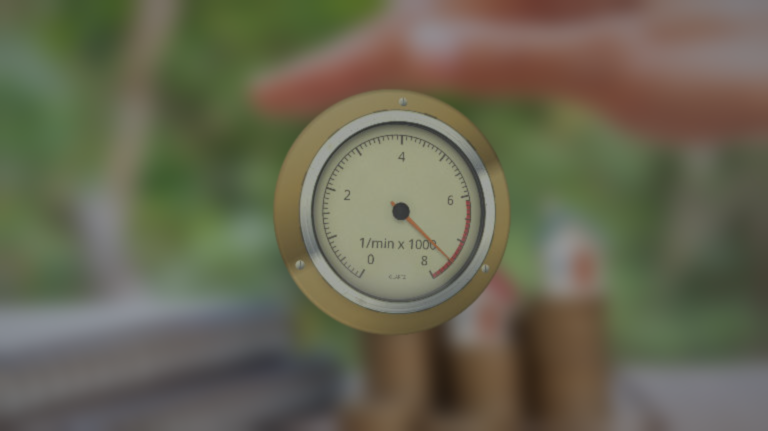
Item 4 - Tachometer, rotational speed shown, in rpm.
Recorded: 7500 rpm
